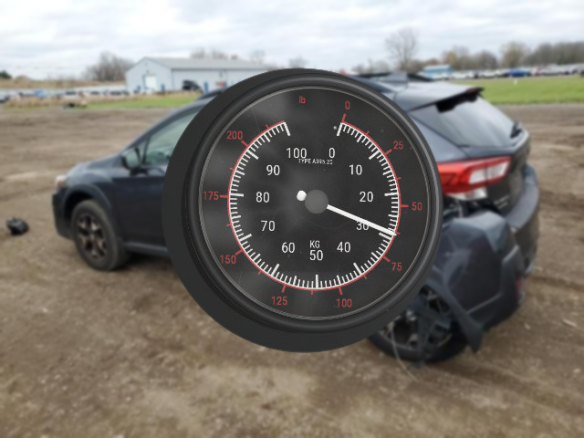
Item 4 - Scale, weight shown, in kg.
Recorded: 29 kg
